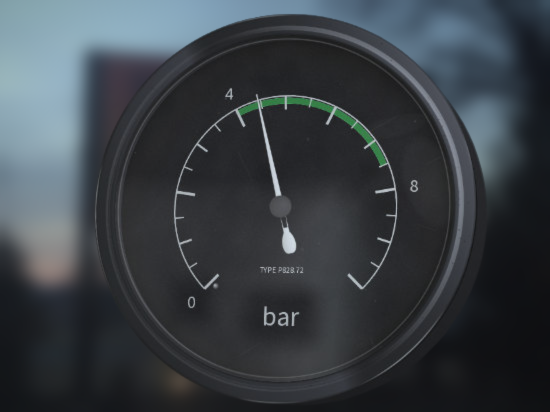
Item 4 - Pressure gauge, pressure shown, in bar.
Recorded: 4.5 bar
